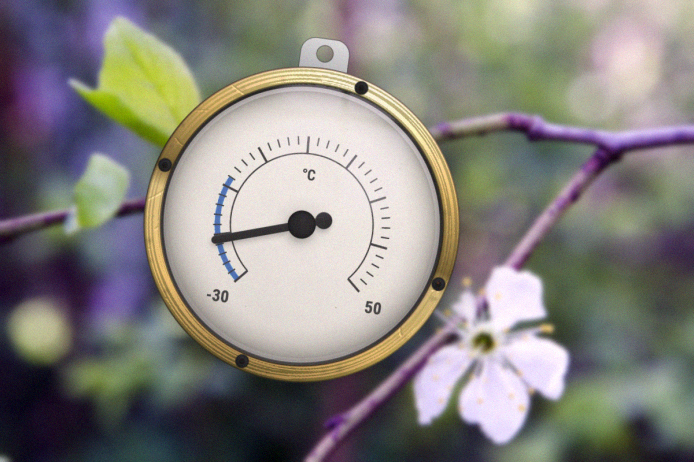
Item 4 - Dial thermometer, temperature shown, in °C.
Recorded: -21 °C
